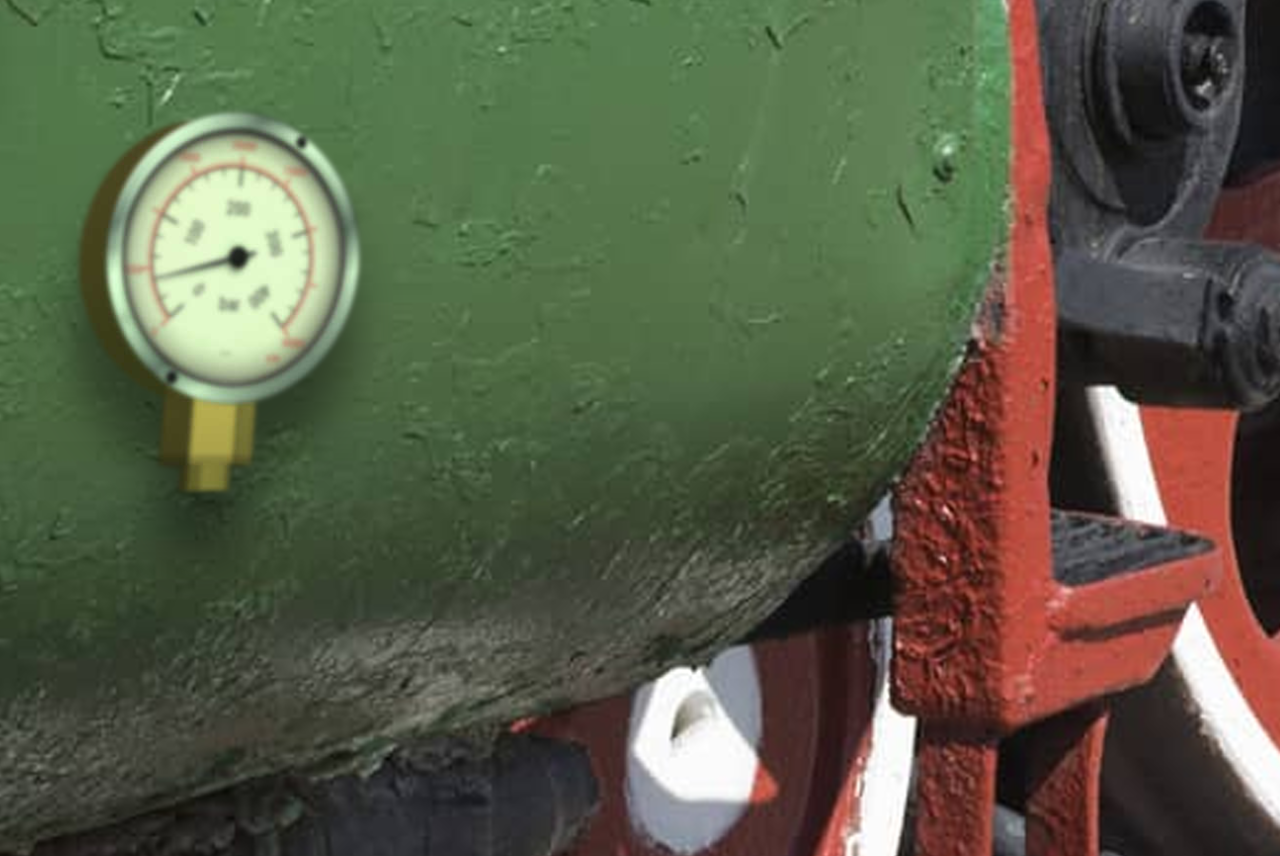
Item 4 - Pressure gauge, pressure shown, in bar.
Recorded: 40 bar
